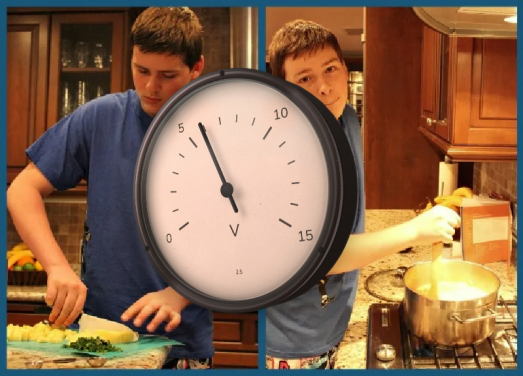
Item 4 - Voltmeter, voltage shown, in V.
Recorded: 6 V
